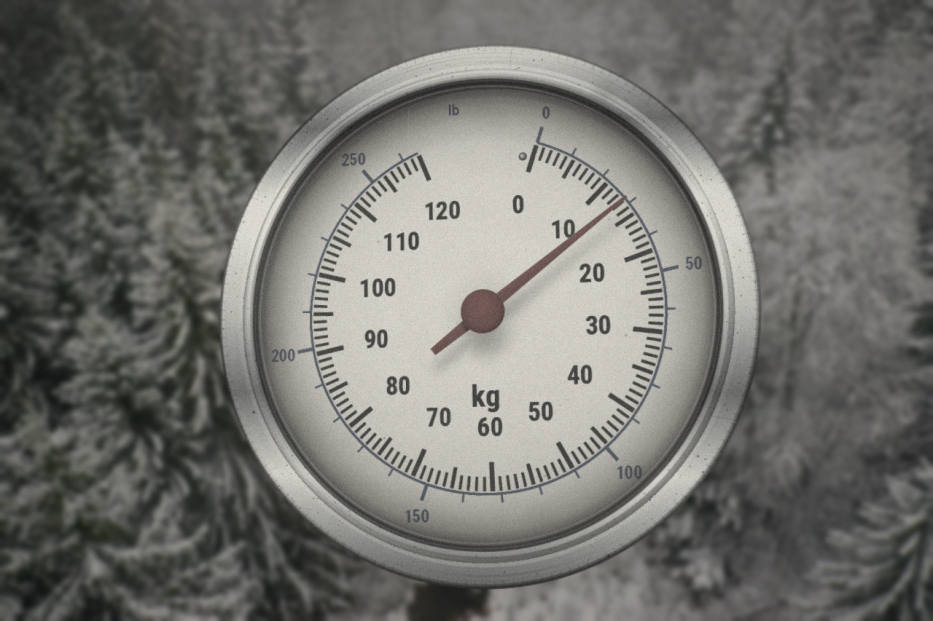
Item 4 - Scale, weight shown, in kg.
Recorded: 13 kg
